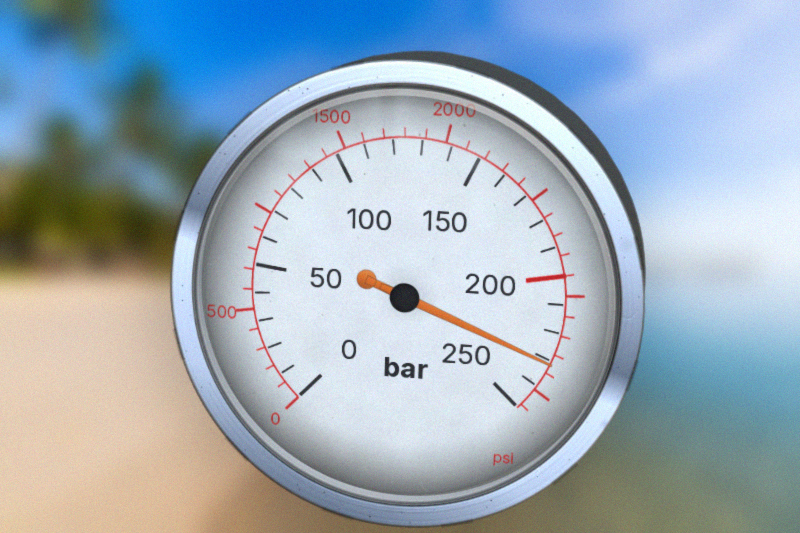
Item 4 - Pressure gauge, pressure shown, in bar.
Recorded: 230 bar
